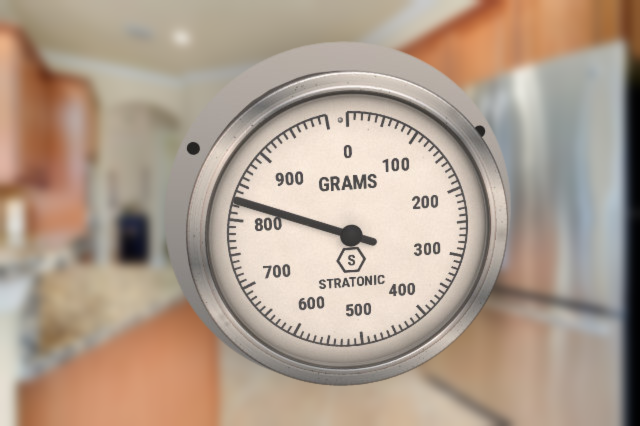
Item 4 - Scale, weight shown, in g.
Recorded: 830 g
